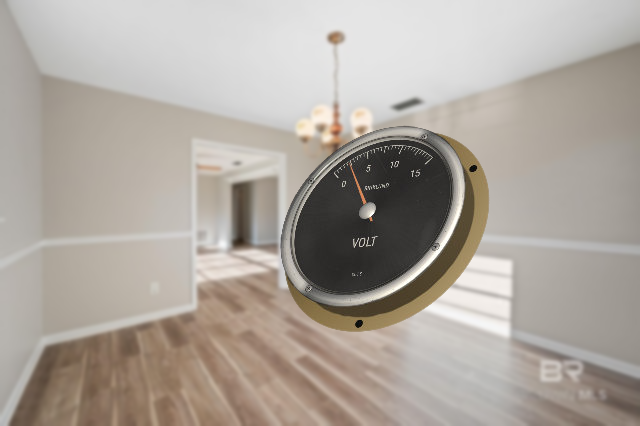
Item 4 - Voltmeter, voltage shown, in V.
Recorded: 2.5 V
